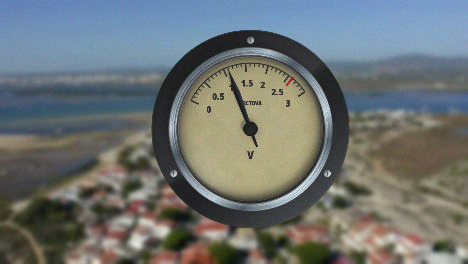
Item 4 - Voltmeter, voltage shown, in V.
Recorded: 1.1 V
